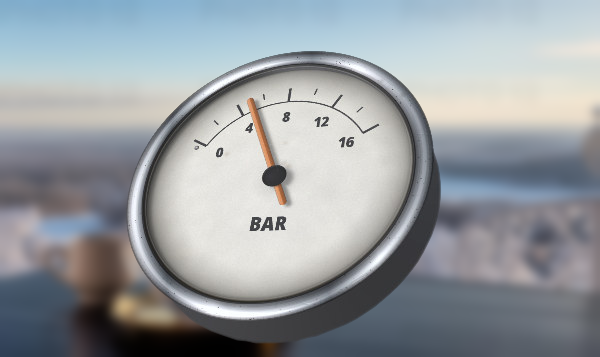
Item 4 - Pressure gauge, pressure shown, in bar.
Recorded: 5 bar
